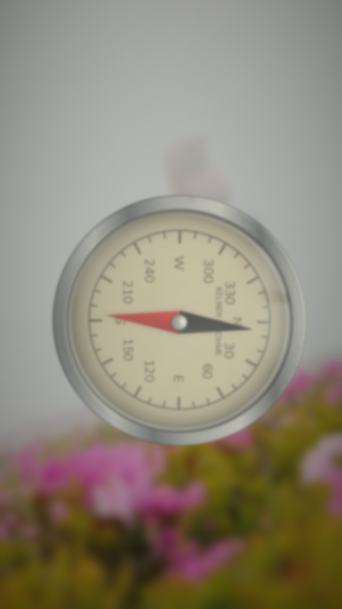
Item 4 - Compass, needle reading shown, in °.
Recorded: 185 °
